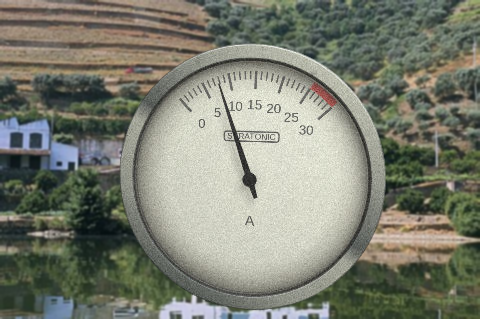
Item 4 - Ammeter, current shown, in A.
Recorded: 8 A
